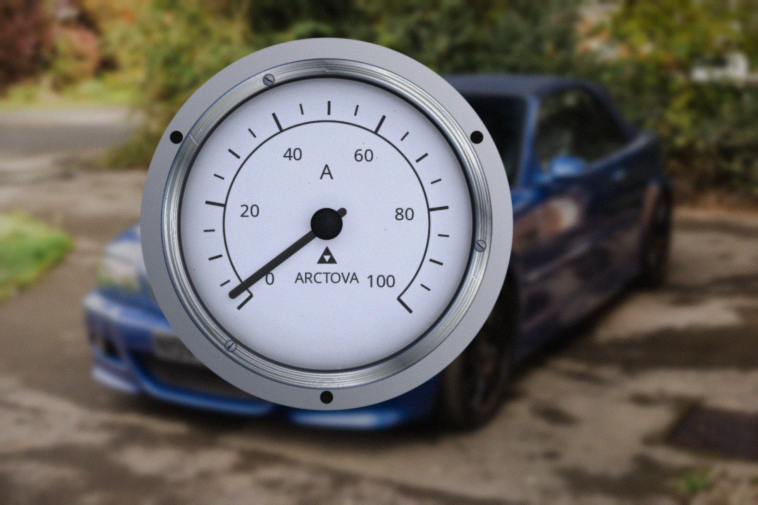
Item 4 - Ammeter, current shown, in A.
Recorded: 2.5 A
